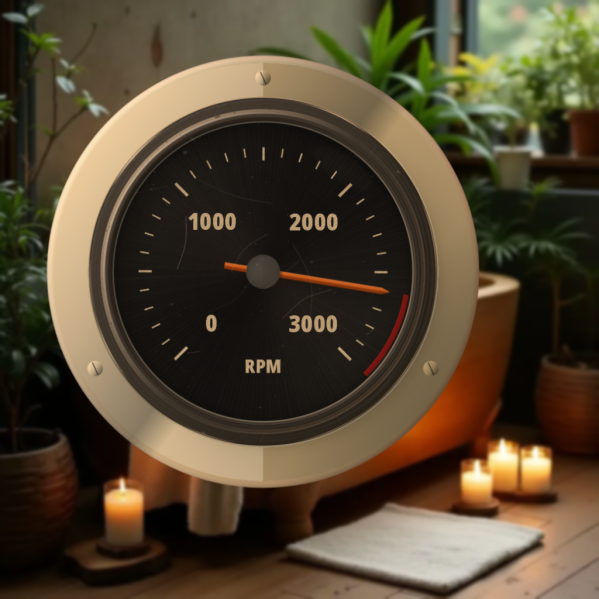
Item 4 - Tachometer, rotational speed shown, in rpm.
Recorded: 2600 rpm
